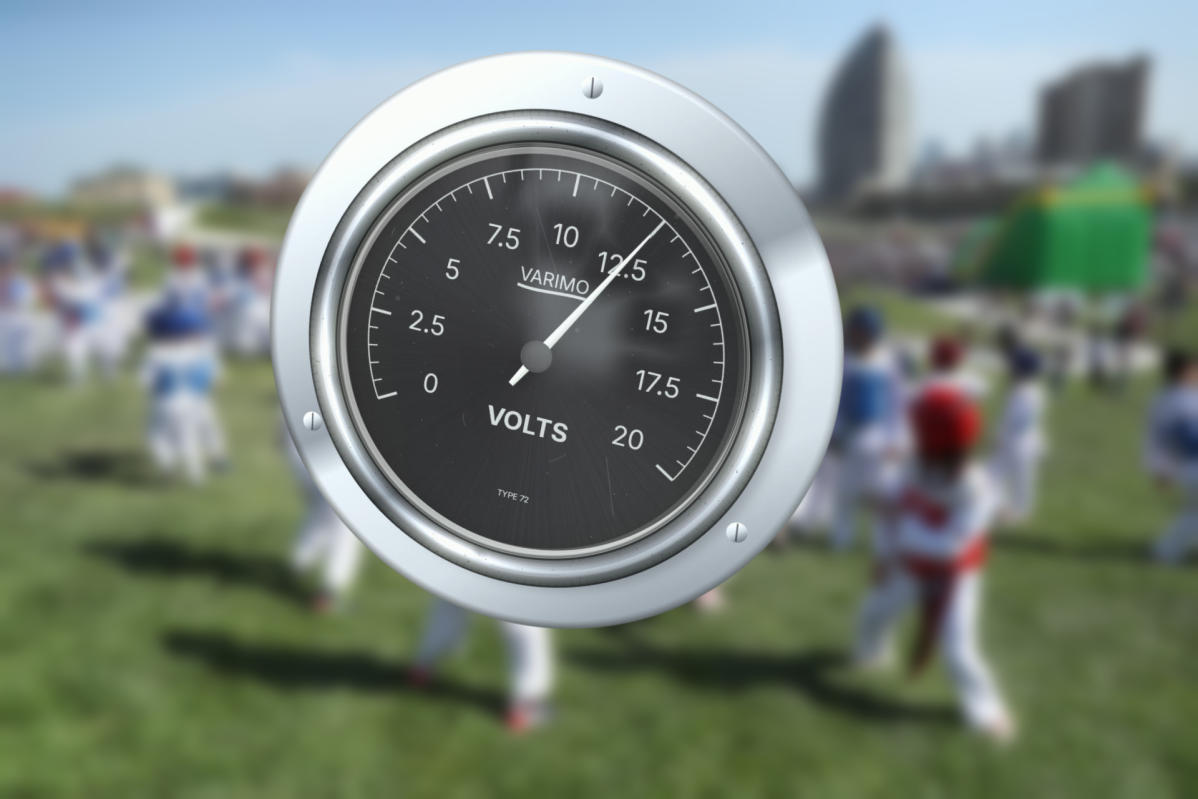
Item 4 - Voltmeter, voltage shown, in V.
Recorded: 12.5 V
